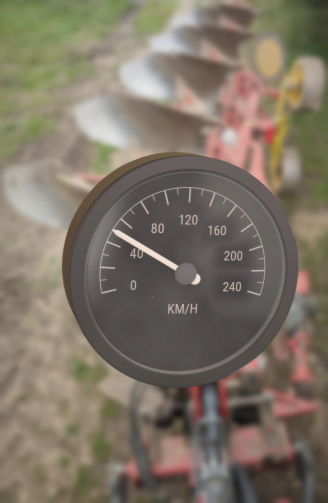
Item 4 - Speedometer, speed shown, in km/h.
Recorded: 50 km/h
